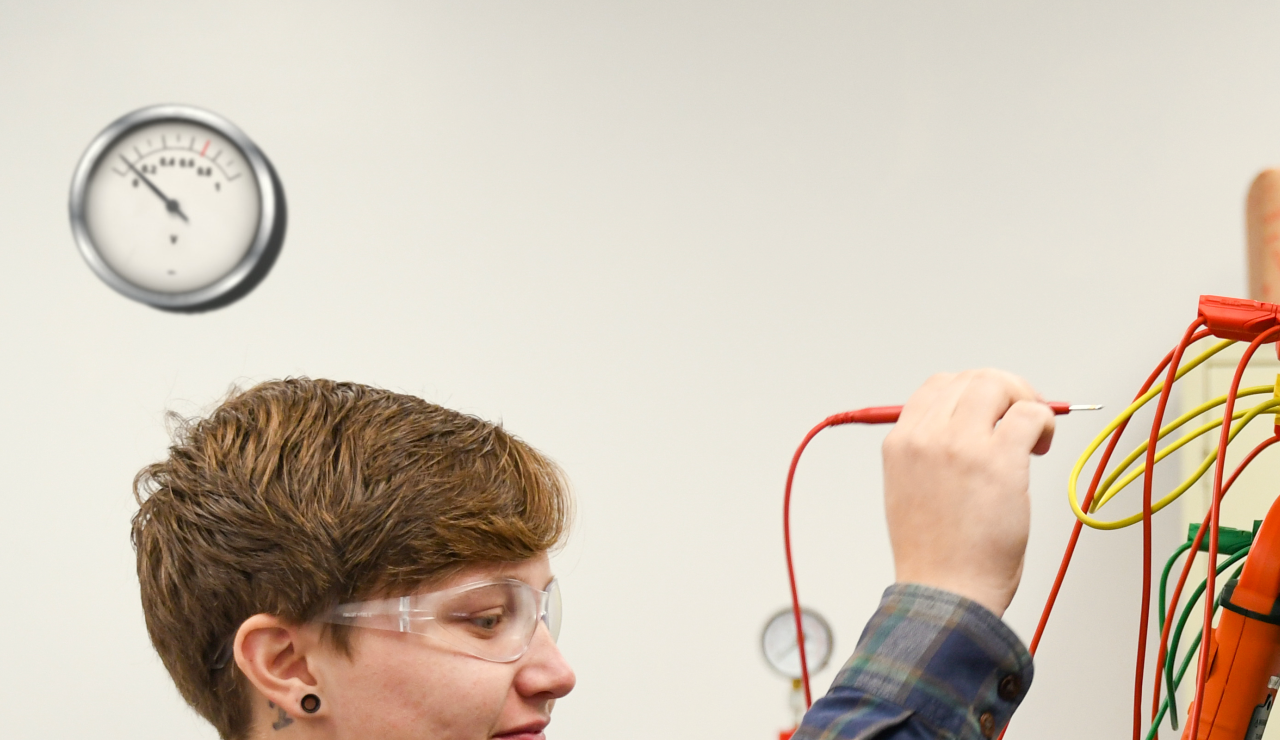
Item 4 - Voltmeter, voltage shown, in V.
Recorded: 0.1 V
